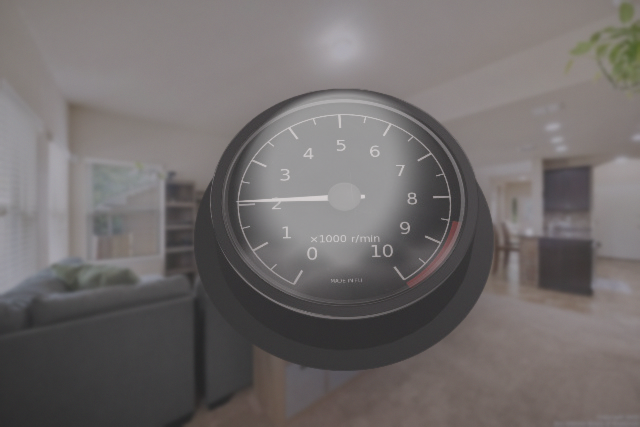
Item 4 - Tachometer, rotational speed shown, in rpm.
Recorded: 2000 rpm
